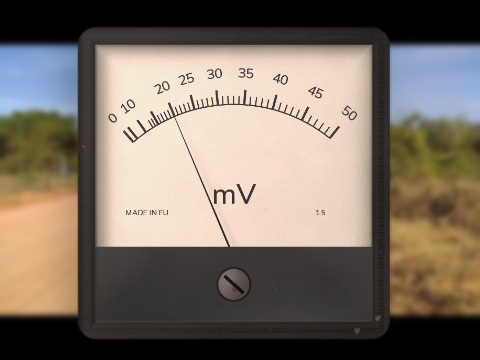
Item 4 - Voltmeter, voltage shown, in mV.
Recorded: 20 mV
